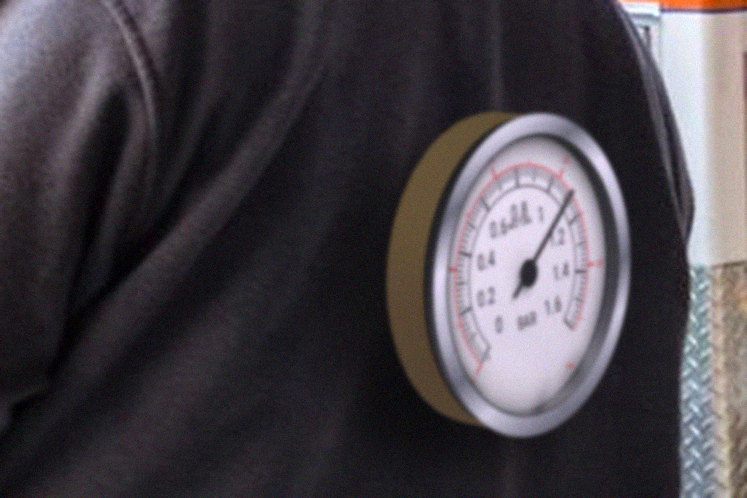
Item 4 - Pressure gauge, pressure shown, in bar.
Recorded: 1.1 bar
